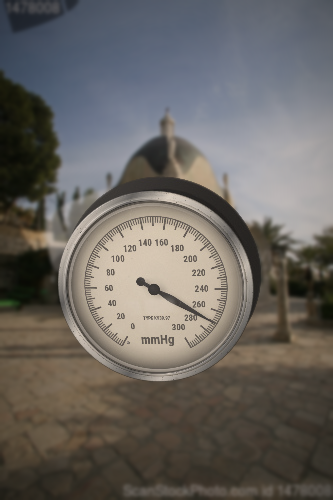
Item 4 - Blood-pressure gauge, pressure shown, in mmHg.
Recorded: 270 mmHg
